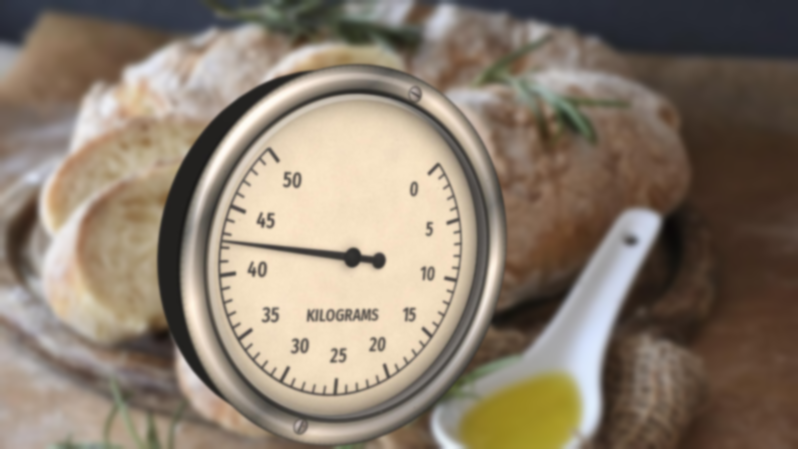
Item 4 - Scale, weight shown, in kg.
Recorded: 42.5 kg
